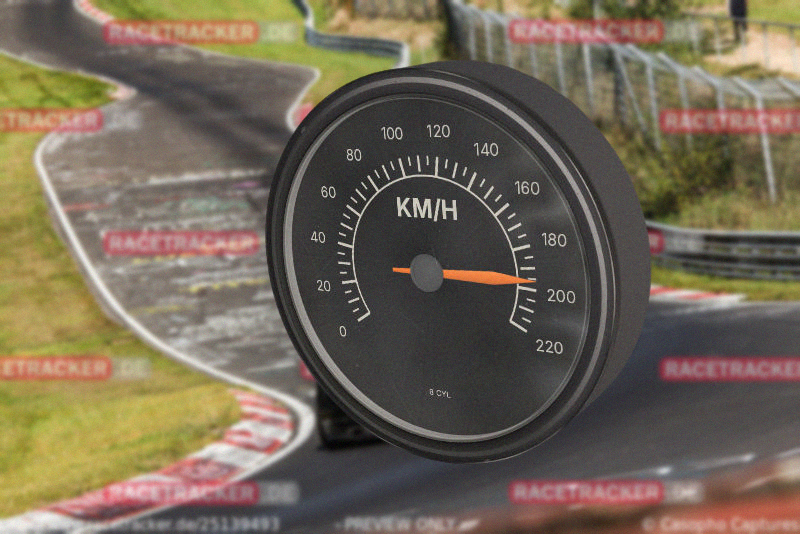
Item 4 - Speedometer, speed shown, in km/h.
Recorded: 195 km/h
